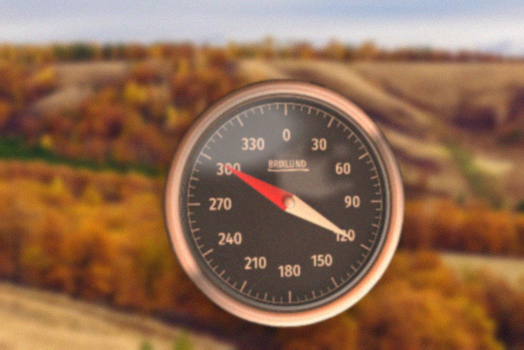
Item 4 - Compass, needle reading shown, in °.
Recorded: 300 °
